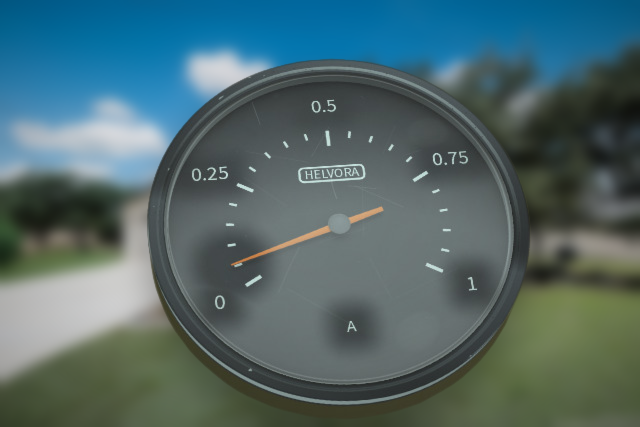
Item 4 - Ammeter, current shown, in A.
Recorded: 0.05 A
